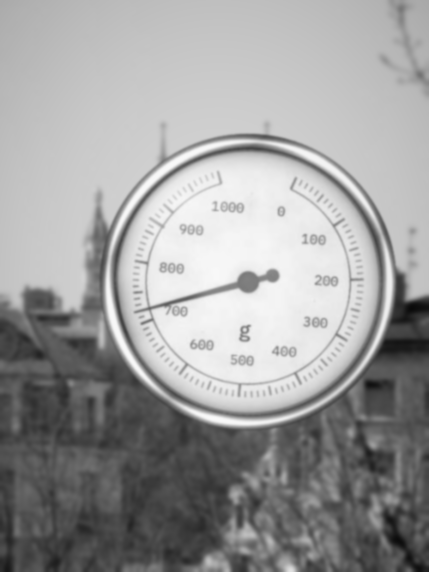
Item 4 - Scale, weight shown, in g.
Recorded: 720 g
